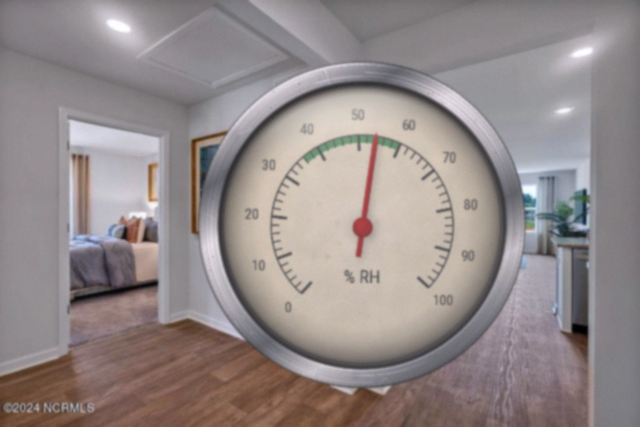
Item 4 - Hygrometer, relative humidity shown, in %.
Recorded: 54 %
